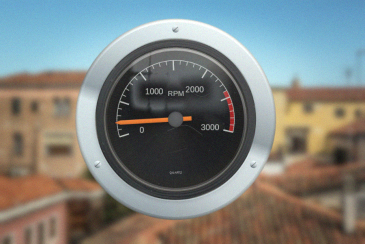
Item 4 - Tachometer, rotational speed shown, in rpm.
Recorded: 200 rpm
